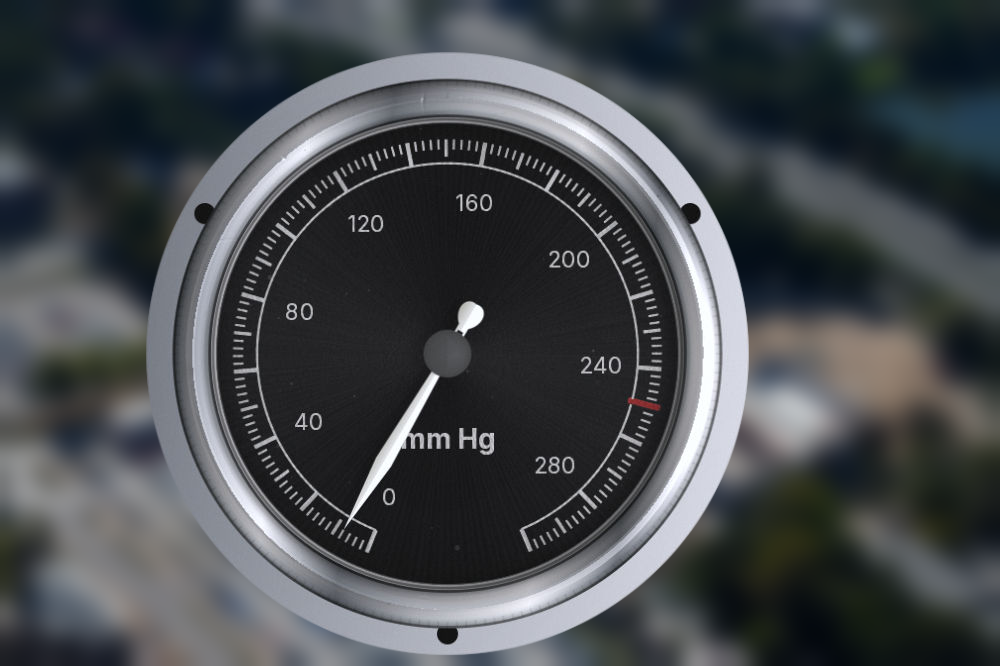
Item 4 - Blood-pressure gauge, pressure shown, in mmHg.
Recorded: 8 mmHg
